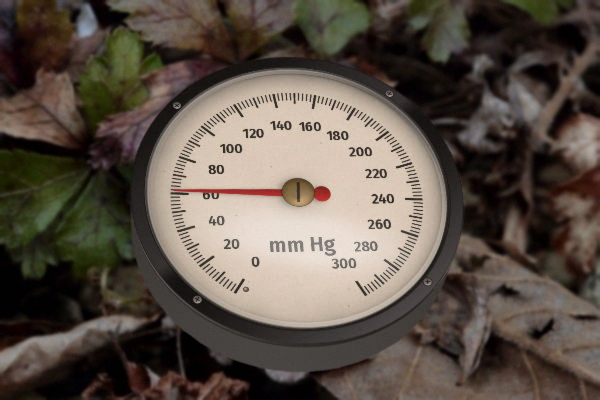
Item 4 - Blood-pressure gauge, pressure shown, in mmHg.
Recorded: 60 mmHg
